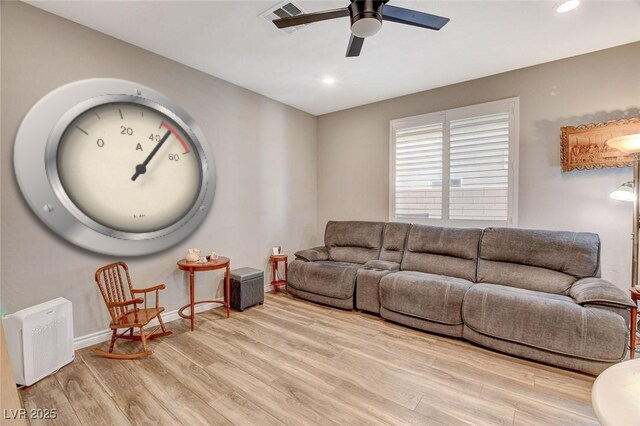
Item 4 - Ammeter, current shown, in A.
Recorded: 45 A
